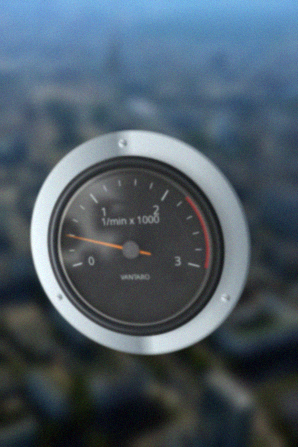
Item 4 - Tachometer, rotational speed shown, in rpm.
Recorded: 400 rpm
